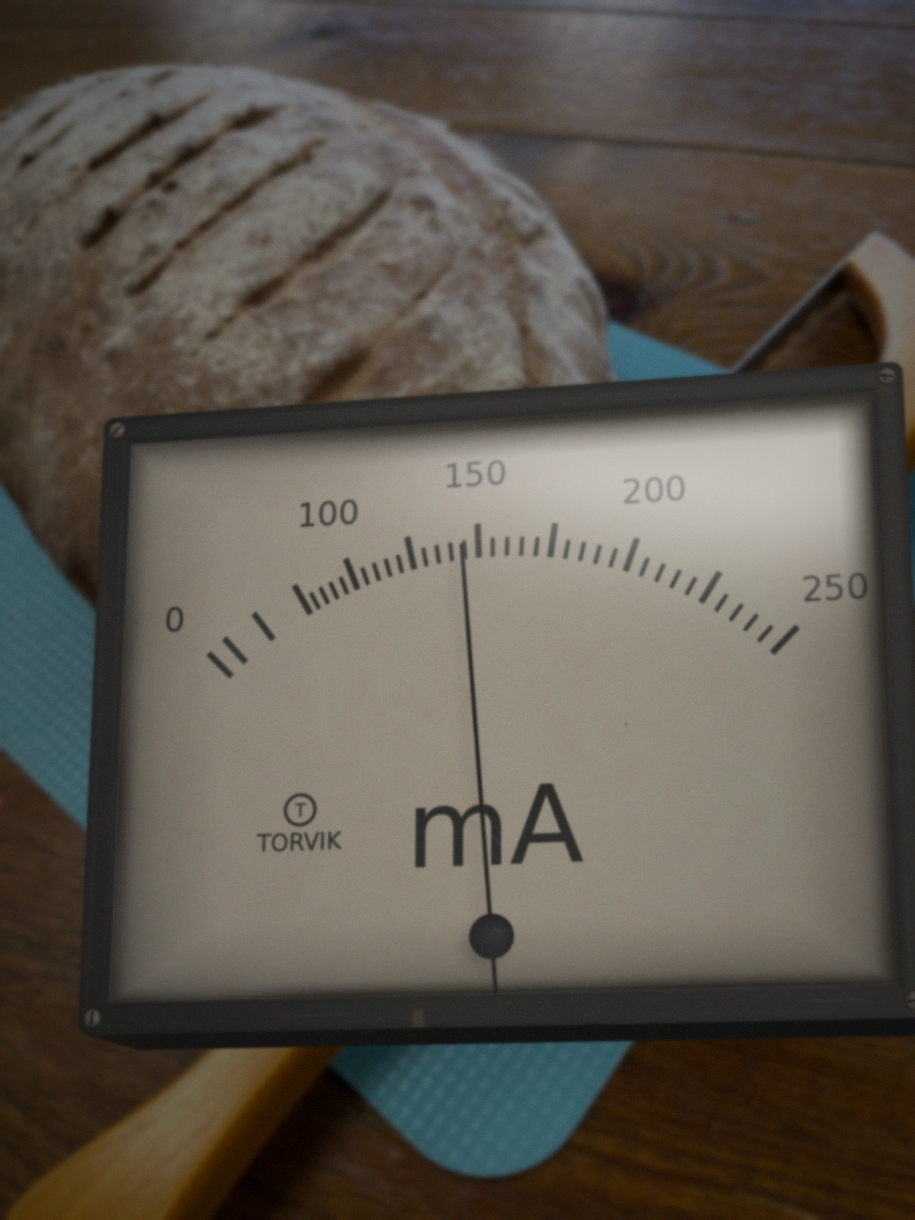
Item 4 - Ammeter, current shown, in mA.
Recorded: 145 mA
